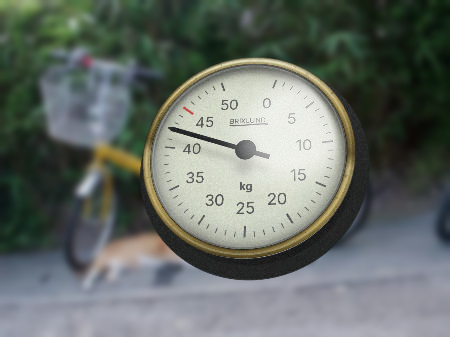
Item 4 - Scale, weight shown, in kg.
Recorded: 42 kg
